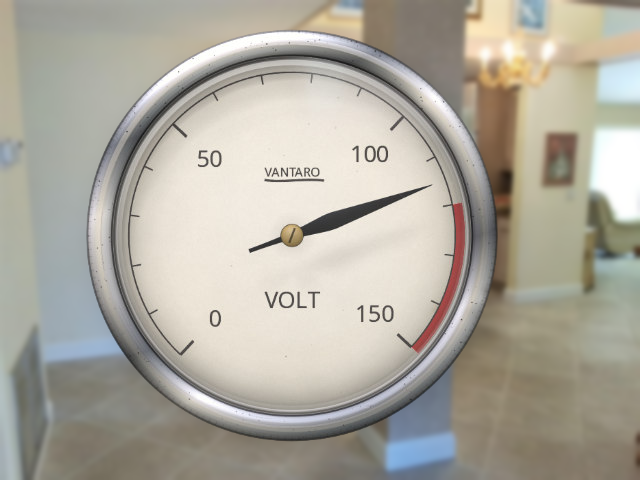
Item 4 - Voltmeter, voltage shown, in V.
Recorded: 115 V
